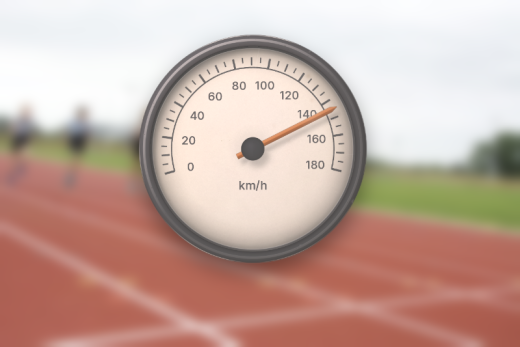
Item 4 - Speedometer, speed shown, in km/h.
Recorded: 145 km/h
